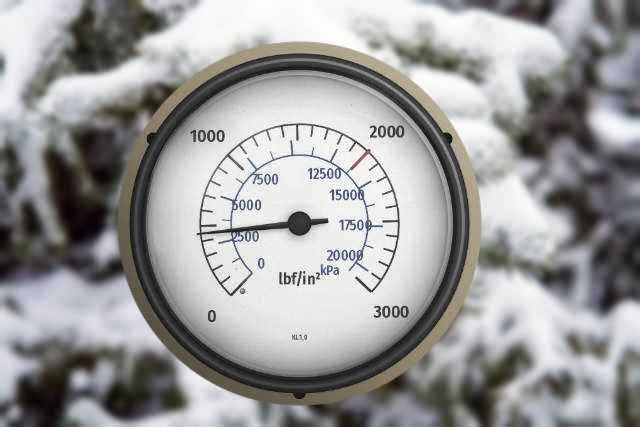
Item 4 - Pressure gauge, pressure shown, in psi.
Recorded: 450 psi
